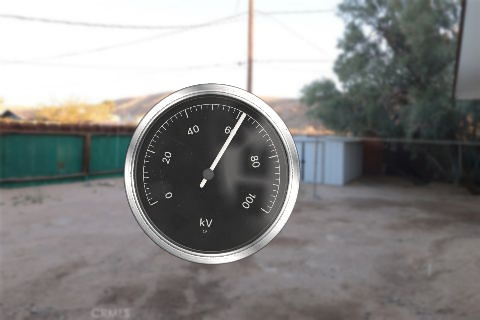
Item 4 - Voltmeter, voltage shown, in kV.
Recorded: 62 kV
